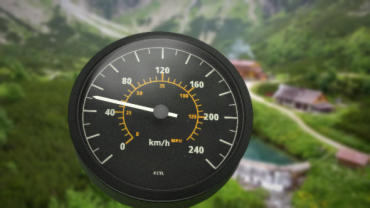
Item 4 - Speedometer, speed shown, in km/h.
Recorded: 50 km/h
